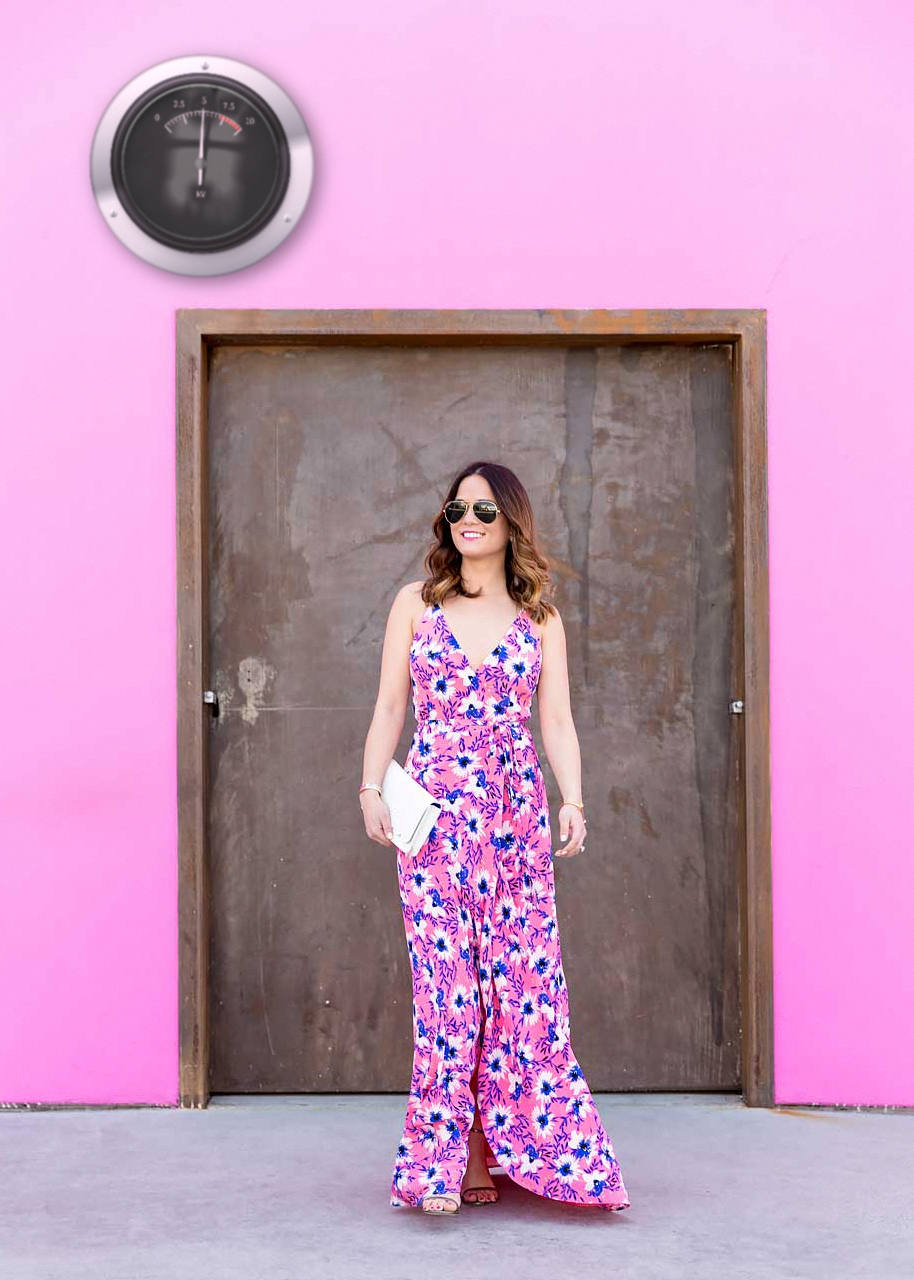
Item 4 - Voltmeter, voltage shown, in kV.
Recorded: 5 kV
